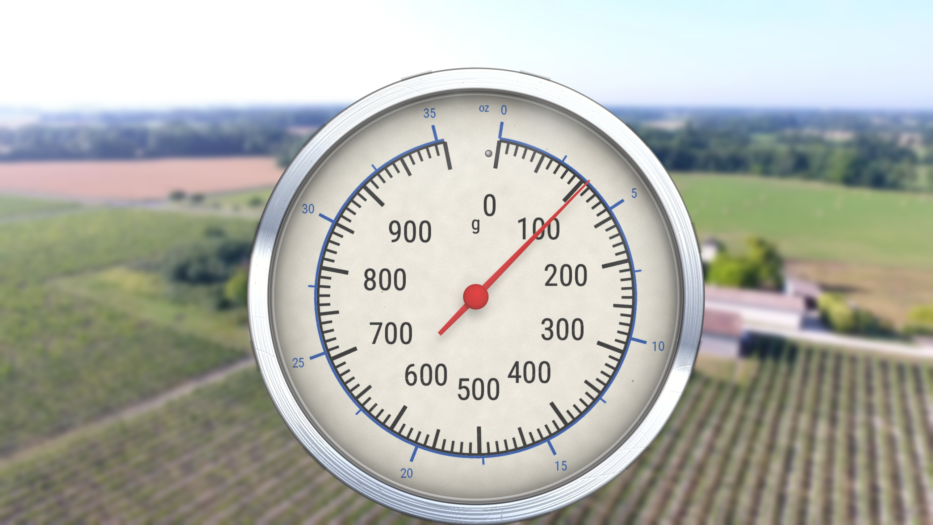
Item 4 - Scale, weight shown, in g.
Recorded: 105 g
